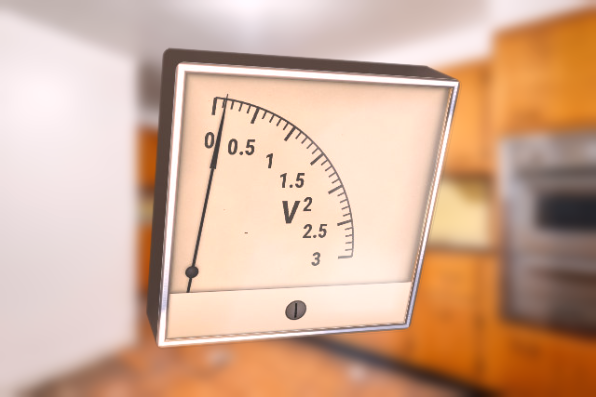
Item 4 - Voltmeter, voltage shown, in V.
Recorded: 0.1 V
